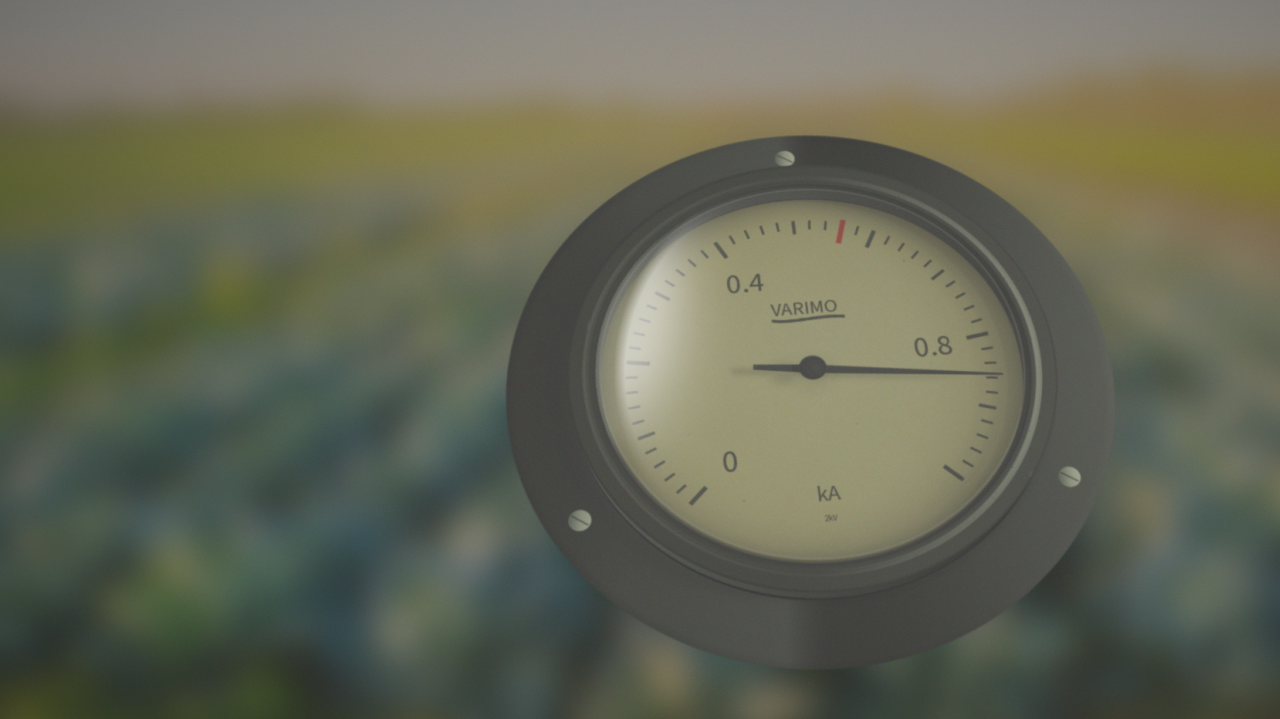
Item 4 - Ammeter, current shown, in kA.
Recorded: 0.86 kA
